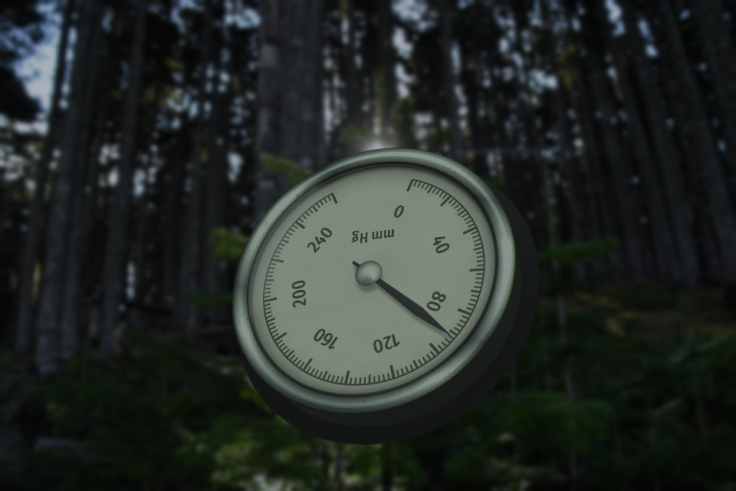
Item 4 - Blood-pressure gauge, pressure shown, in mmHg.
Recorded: 92 mmHg
